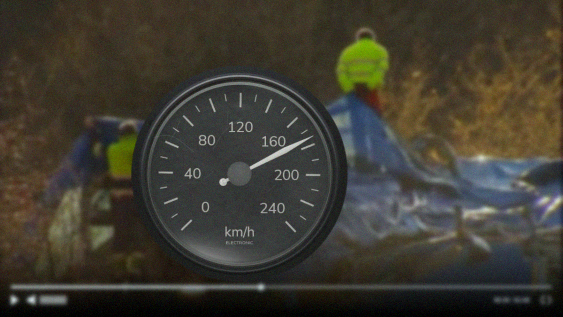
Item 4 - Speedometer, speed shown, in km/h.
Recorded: 175 km/h
